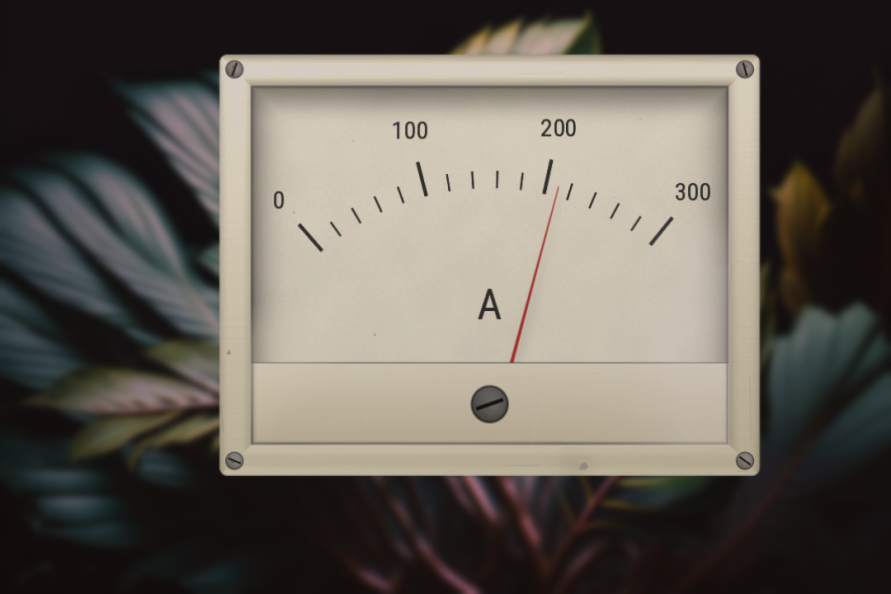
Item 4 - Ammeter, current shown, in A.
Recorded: 210 A
